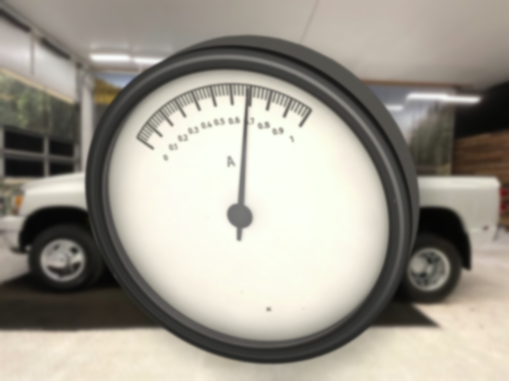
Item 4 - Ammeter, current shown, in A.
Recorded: 0.7 A
